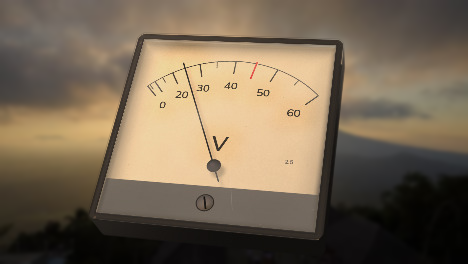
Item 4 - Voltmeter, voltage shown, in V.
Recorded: 25 V
